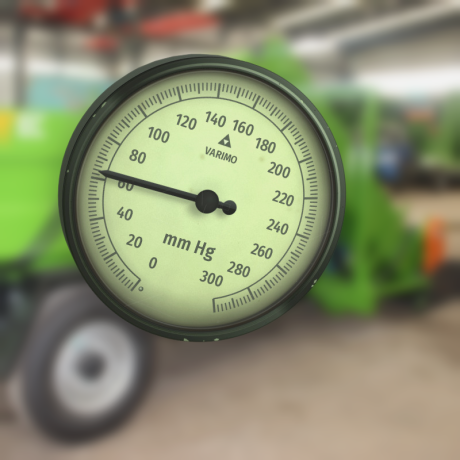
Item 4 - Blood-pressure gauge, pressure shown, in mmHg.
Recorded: 64 mmHg
